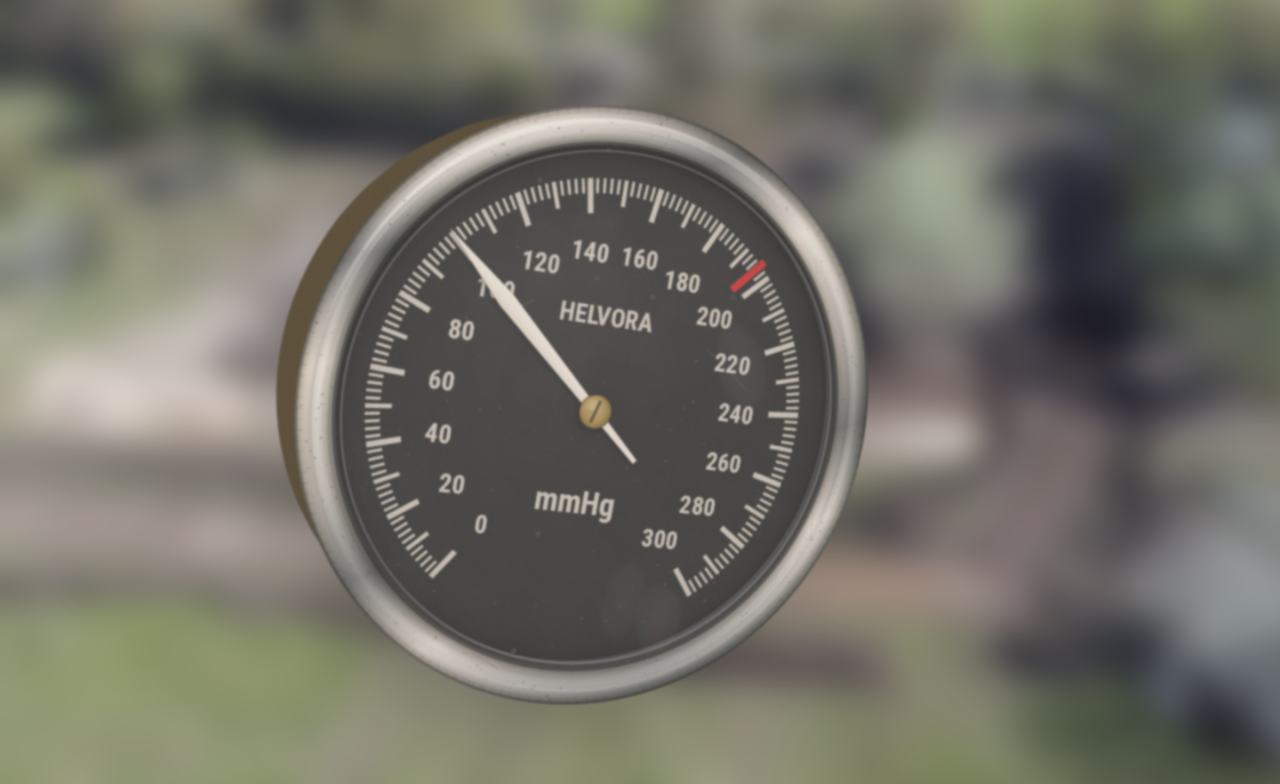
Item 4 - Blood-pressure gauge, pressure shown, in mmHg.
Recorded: 100 mmHg
